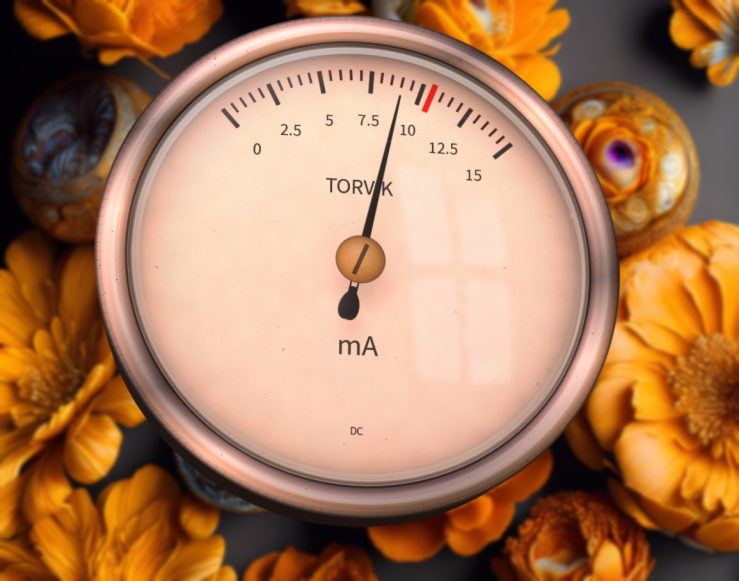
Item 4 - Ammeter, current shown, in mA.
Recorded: 9 mA
